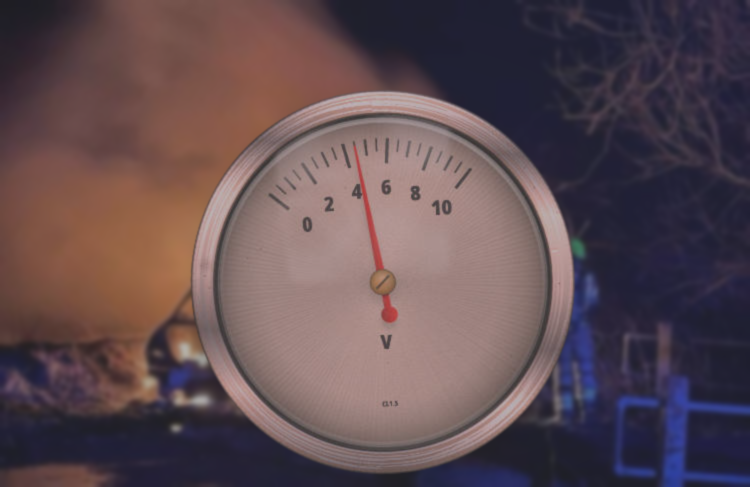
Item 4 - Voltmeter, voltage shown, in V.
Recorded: 4.5 V
